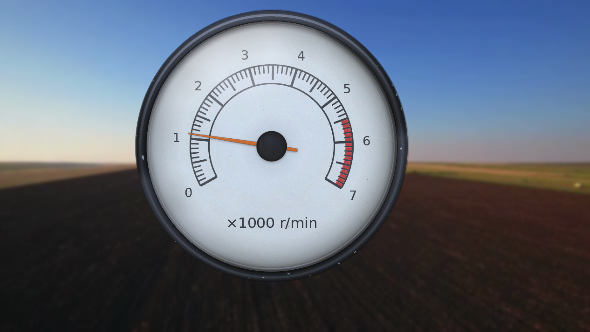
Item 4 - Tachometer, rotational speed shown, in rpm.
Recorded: 1100 rpm
